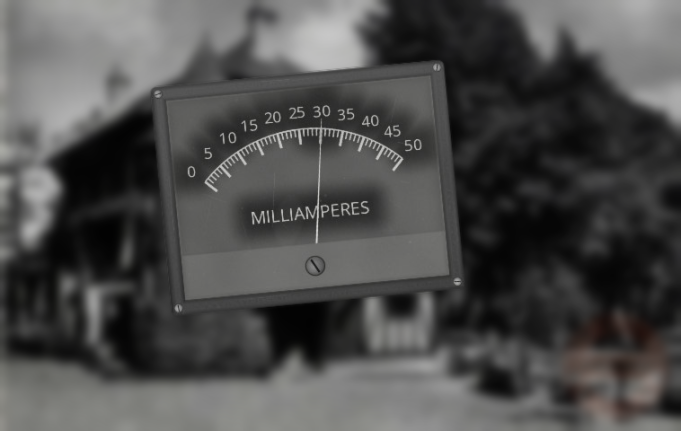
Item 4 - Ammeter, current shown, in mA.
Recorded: 30 mA
